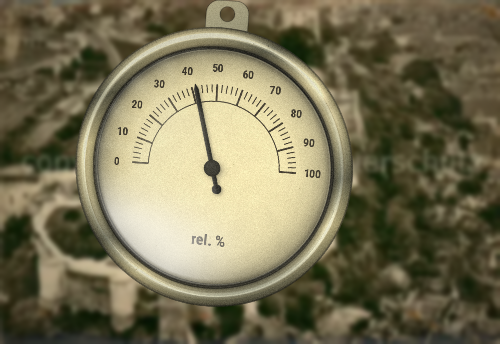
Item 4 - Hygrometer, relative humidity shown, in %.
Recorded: 42 %
